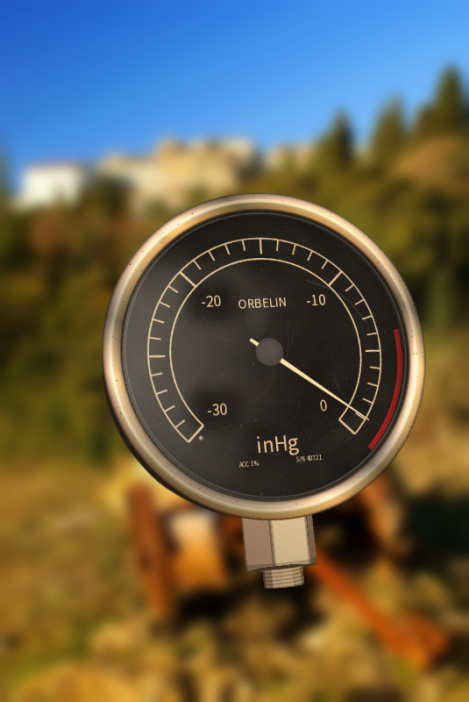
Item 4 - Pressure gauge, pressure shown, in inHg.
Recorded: -1 inHg
